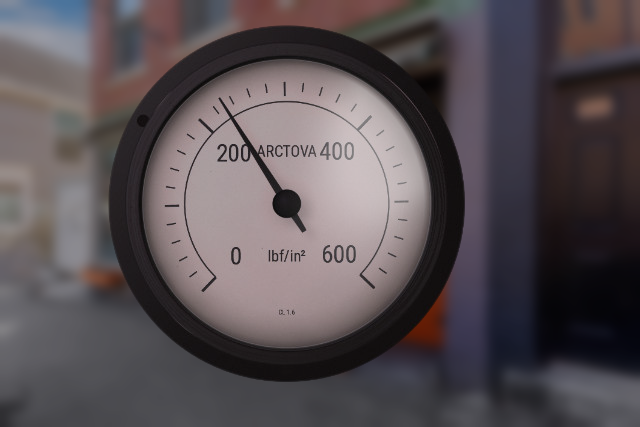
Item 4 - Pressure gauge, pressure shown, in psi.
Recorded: 230 psi
